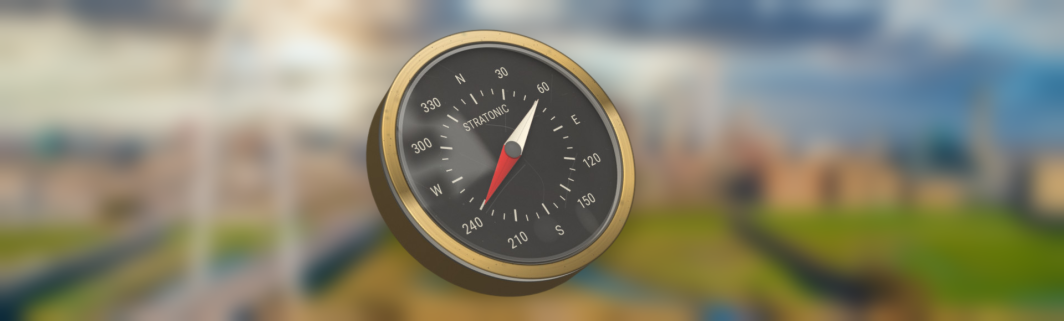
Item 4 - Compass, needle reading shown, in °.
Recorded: 240 °
